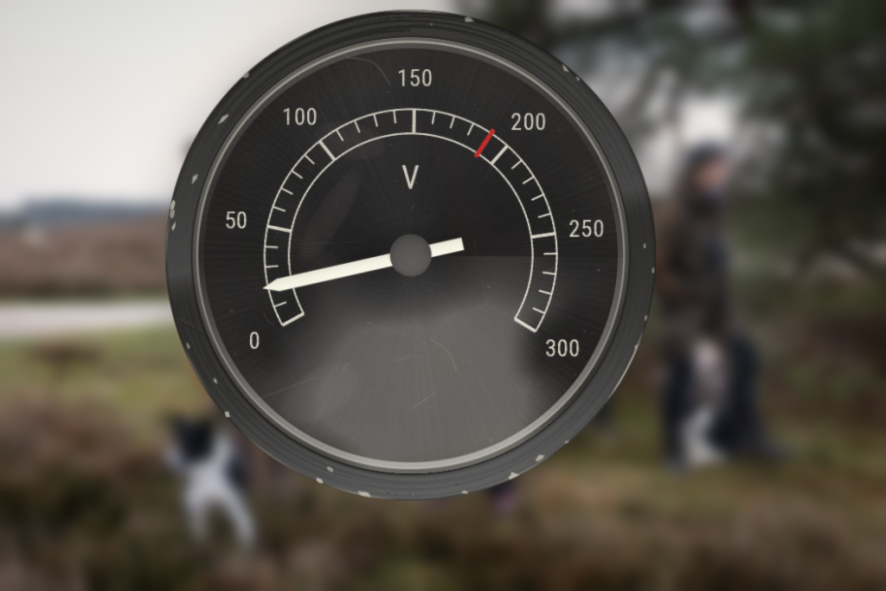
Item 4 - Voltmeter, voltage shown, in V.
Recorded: 20 V
